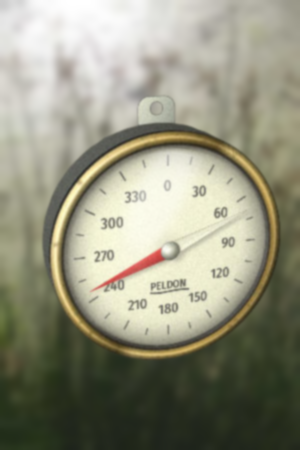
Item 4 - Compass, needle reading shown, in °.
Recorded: 247.5 °
